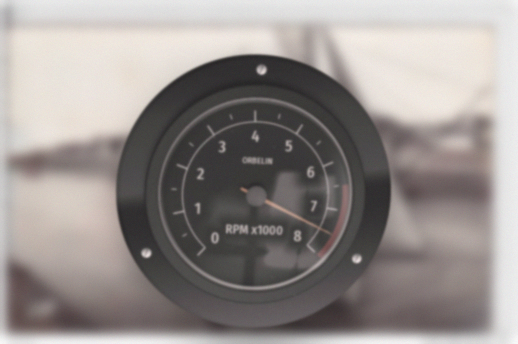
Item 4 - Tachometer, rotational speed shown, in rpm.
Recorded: 7500 rpm
